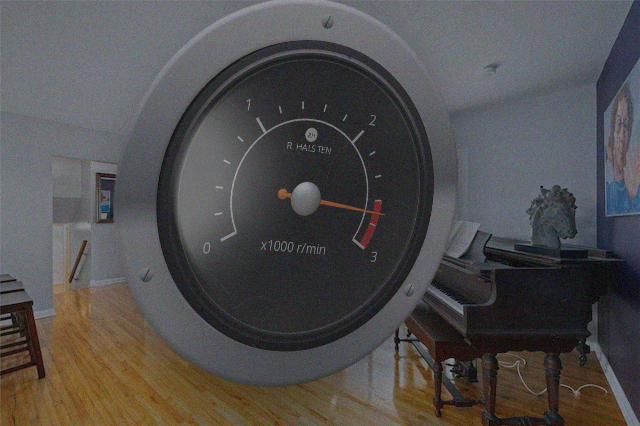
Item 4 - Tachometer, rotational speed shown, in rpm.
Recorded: 2700 rpm
